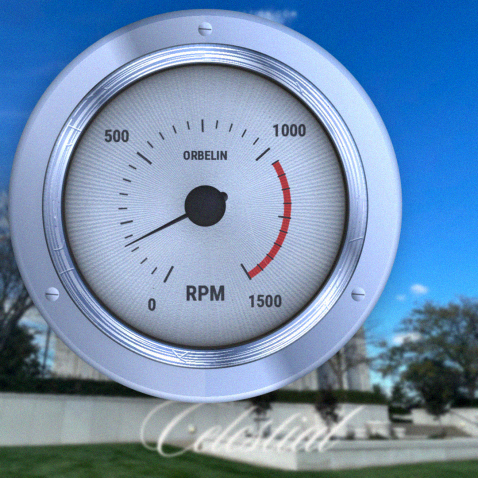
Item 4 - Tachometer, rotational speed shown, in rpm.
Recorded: 175 rpm
